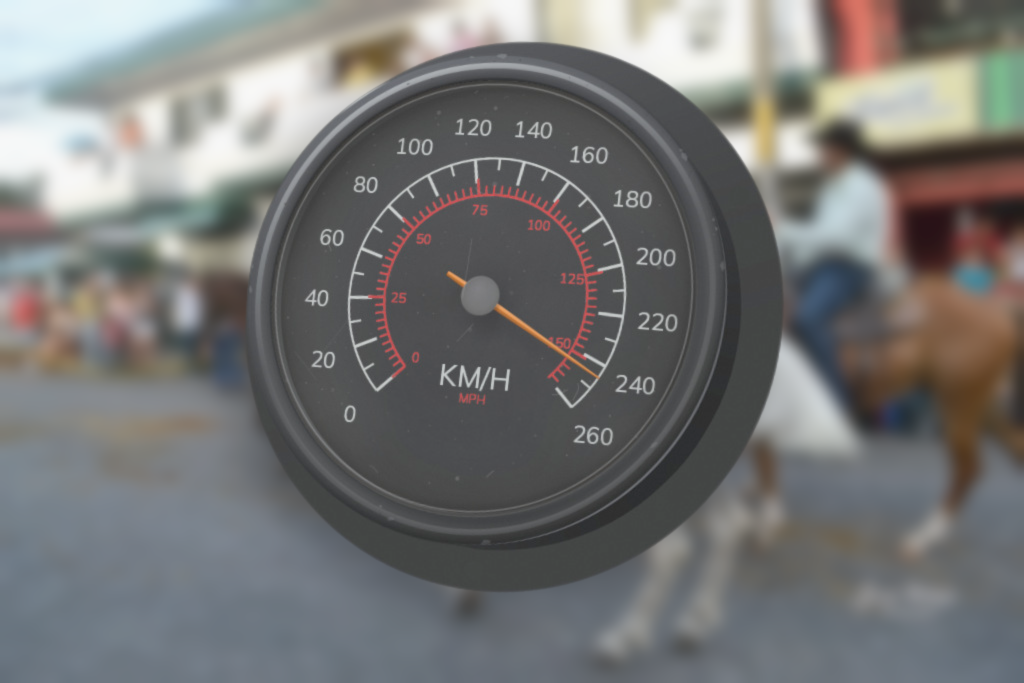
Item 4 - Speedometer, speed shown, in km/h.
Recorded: 245 km/h
